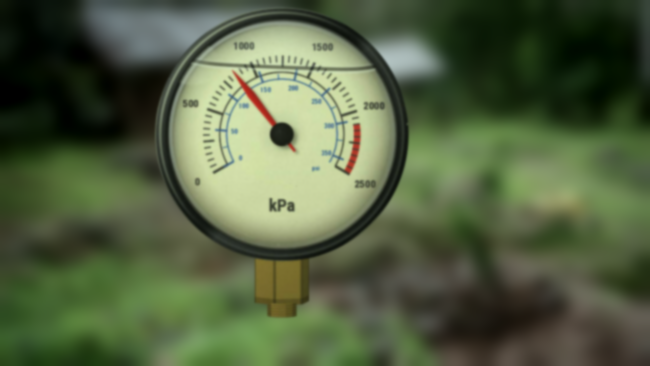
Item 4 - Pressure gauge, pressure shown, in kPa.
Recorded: 850 kPa
